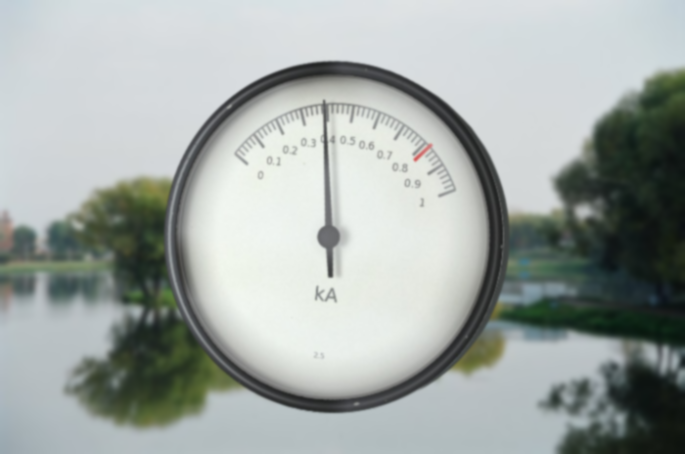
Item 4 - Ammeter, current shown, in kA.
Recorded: 0.4 kA
